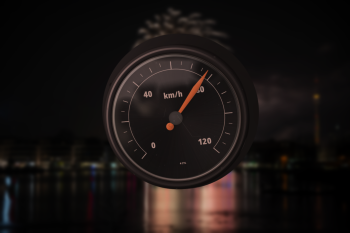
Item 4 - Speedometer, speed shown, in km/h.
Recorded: 77.5 km/h
